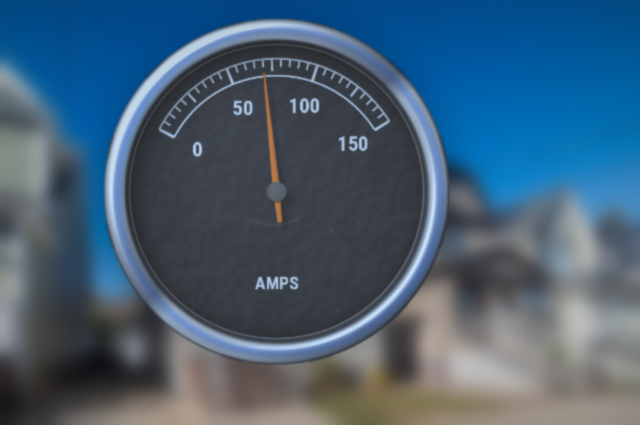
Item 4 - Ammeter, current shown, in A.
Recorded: 70 A
